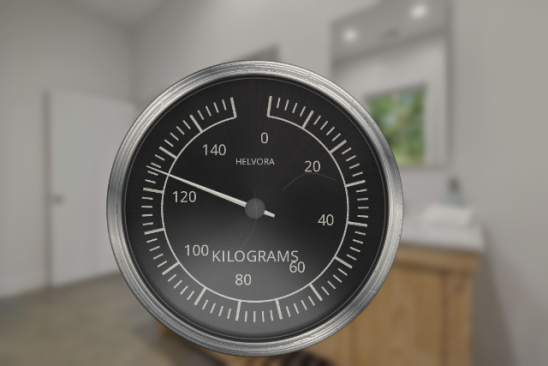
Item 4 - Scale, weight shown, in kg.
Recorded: 125 kg
